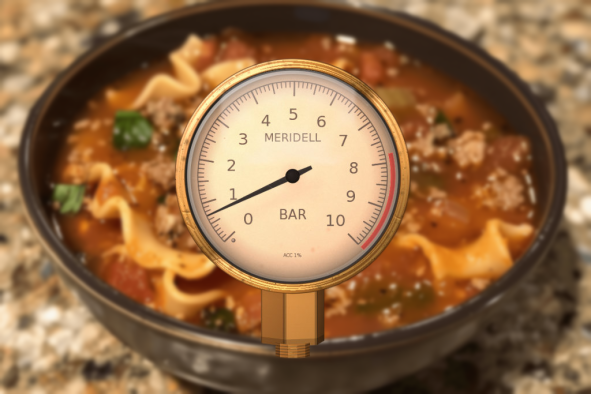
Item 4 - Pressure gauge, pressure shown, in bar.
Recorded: 0.7 bar
